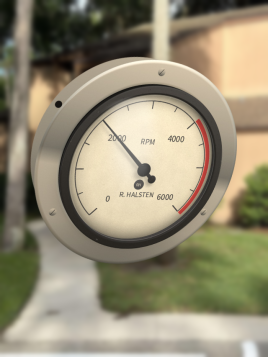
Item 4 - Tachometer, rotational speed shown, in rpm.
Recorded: 2000 rpm
